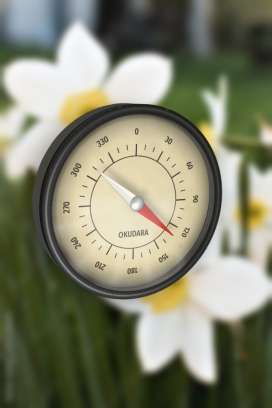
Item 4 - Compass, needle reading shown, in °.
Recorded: 130 °
